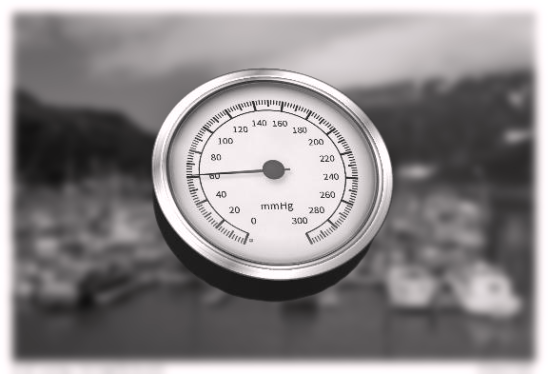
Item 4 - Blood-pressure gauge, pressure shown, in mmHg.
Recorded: 60 mmHg
